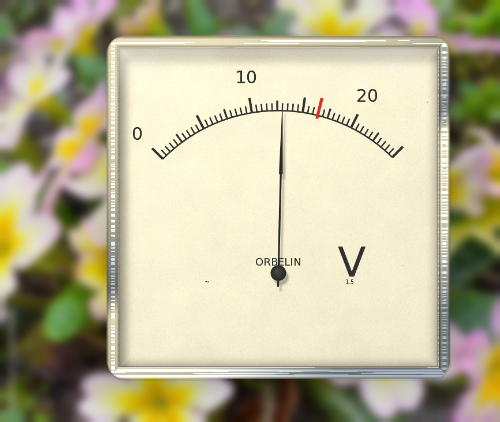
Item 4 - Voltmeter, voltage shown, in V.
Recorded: 13 V
